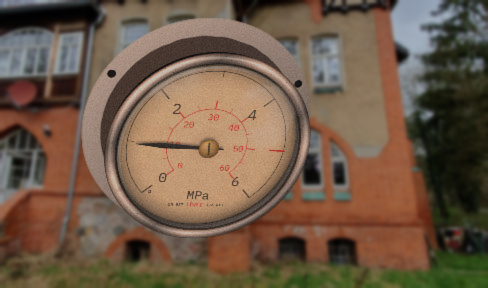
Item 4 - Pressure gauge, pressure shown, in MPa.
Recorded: 1 MPa
